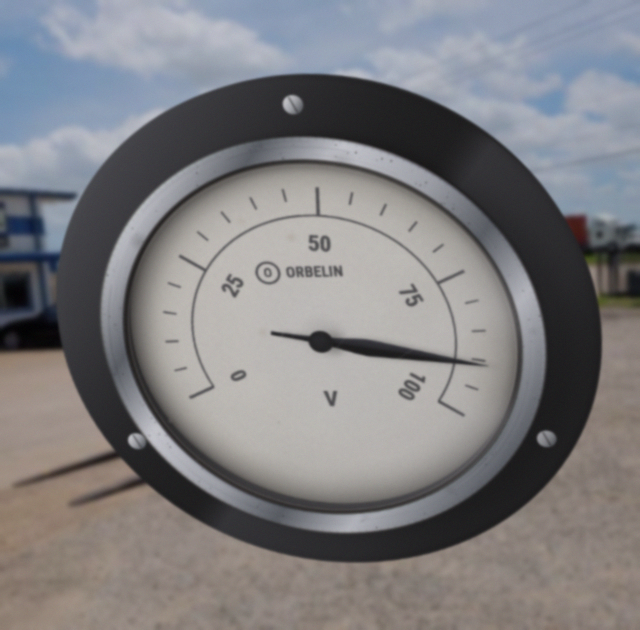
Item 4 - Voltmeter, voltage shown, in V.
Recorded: 90 V
